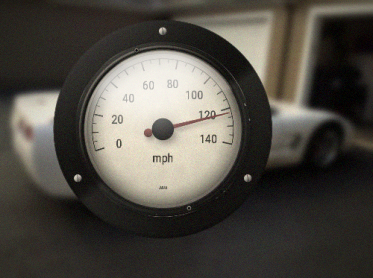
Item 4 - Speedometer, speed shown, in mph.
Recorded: 122.5 mph
